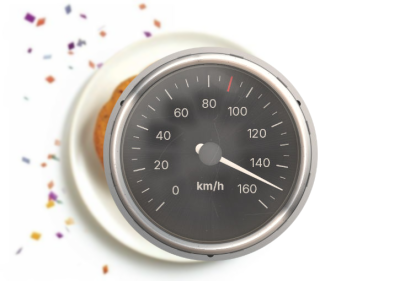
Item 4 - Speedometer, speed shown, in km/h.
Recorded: 150 km/h
